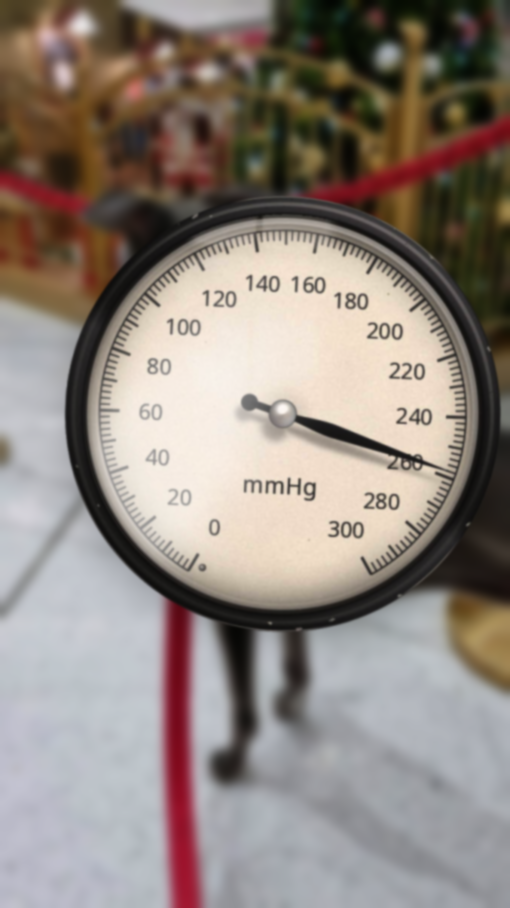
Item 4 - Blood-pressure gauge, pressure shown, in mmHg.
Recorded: 258 mmHg
